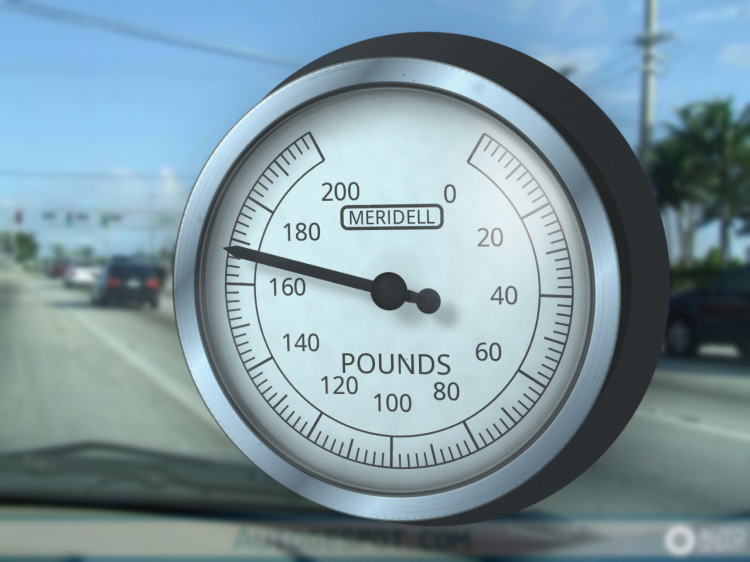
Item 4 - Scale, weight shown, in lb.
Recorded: 168 lb
